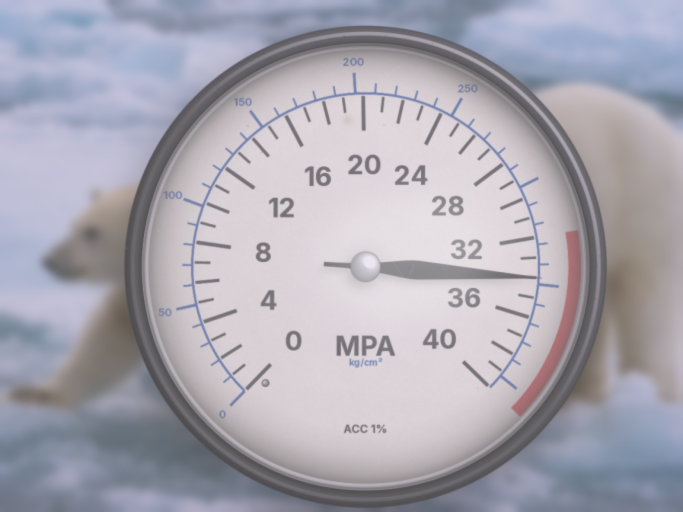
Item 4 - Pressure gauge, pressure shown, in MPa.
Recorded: 34 MPa
